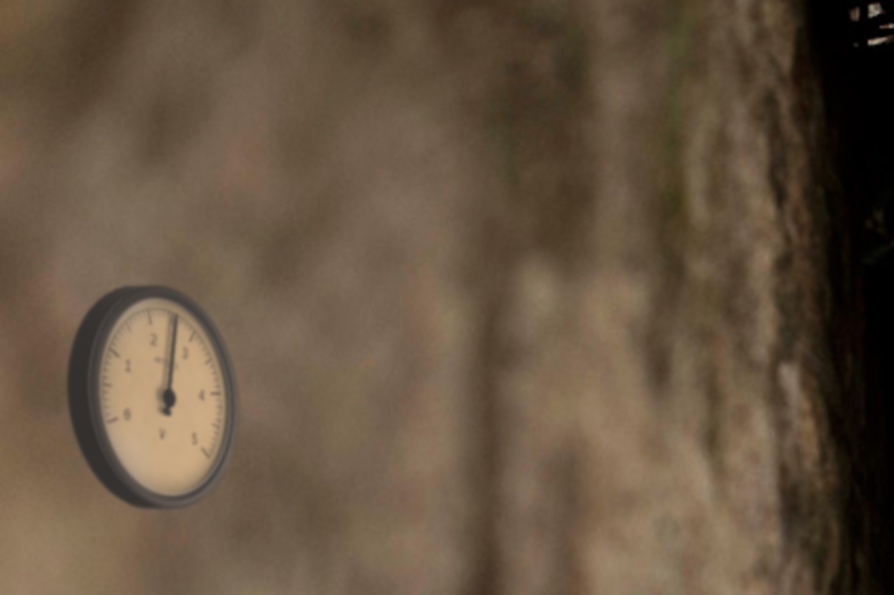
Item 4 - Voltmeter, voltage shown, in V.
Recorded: 2.5 V
